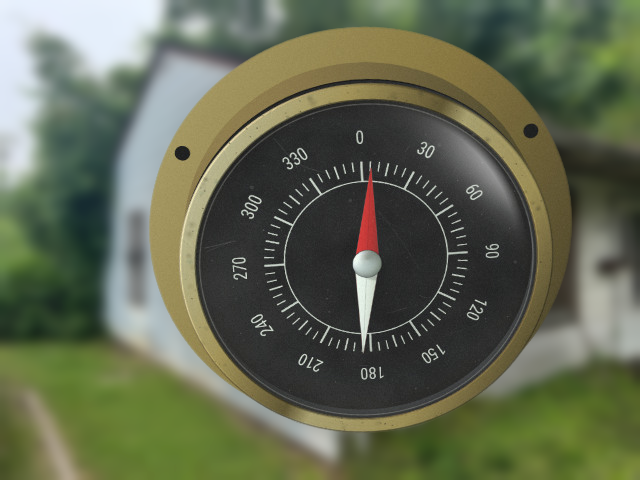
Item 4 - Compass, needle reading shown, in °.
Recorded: 5 °
